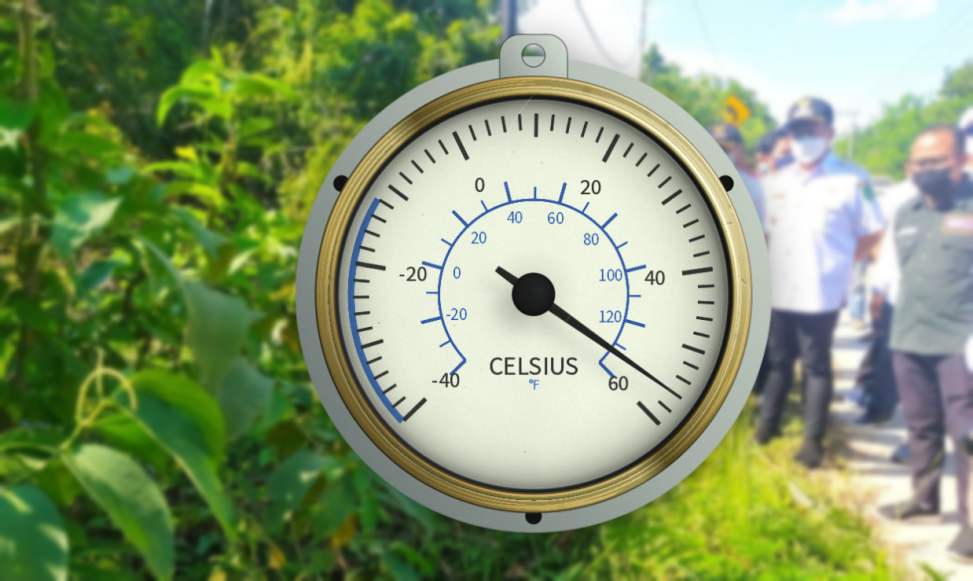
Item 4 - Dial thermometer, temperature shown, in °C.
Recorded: 56 °C
